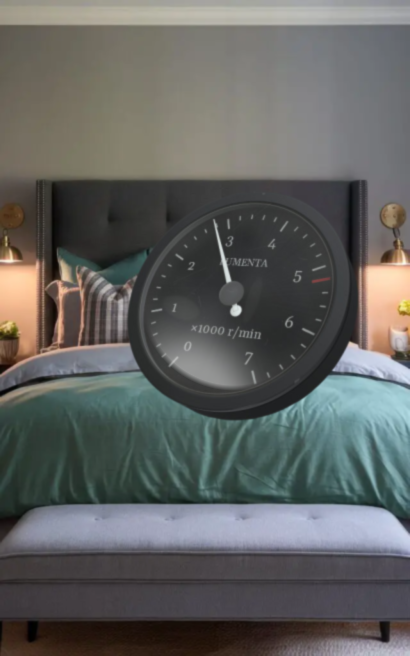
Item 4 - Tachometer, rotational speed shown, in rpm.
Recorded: 2800 rpm
